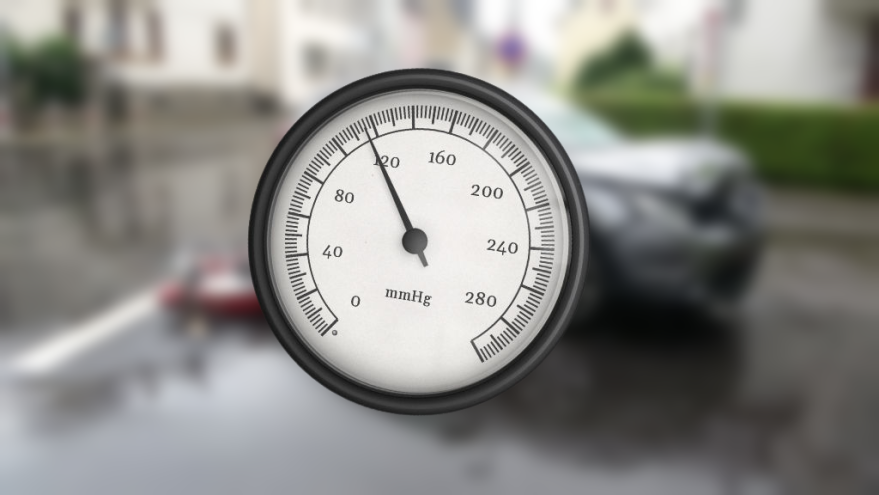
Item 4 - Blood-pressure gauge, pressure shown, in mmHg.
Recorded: 116 mmHg
